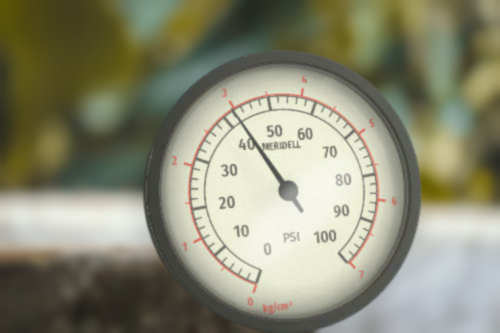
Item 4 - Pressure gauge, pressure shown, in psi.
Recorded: 42 psi
